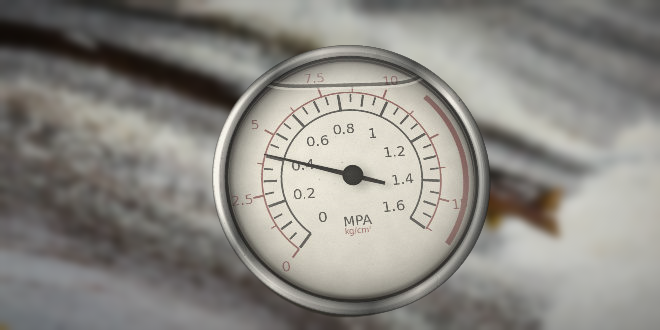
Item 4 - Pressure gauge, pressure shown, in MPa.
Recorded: 0.4 MPa
